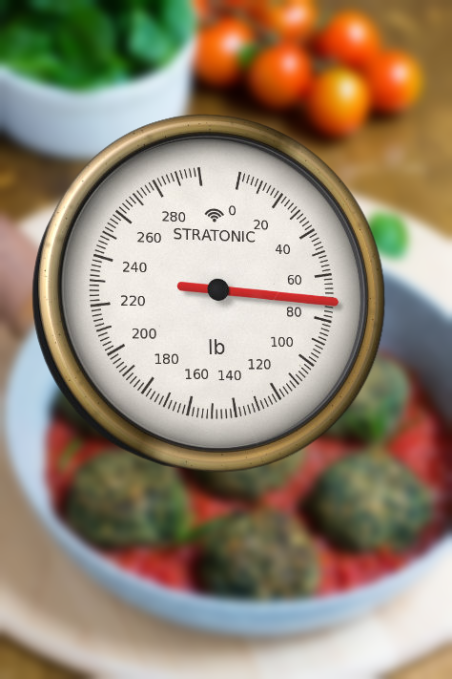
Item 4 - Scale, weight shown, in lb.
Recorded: 72 lb
